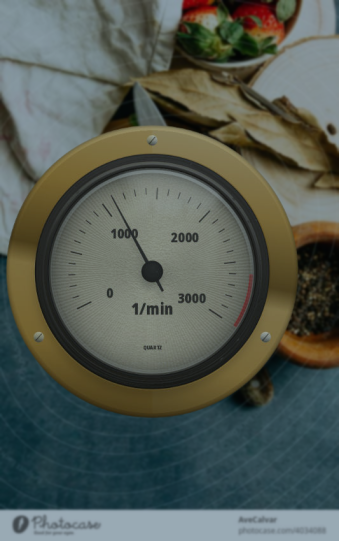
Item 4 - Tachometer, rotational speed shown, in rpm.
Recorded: 1100 rpm
